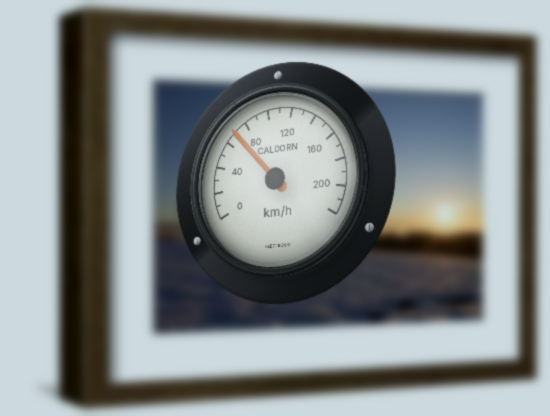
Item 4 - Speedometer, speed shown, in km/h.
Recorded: 70 km/h
